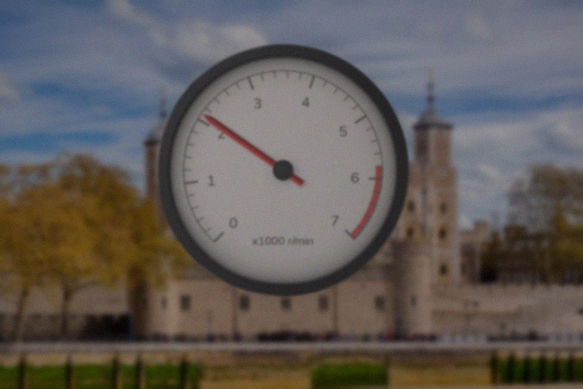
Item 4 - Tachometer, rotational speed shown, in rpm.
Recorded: 2100 rpm
